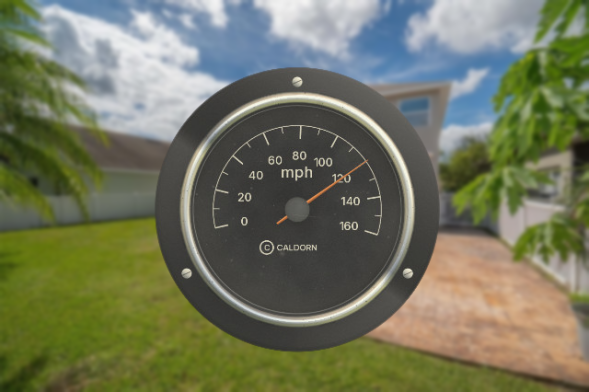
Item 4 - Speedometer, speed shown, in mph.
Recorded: 120 mph
